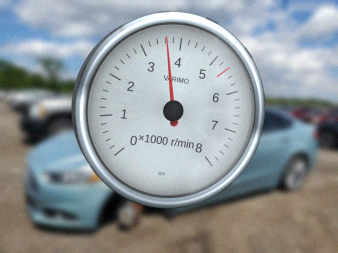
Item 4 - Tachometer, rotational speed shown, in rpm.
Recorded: 3600 rpm
